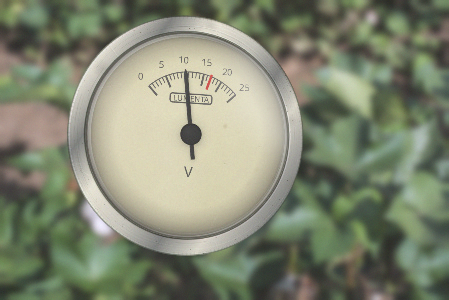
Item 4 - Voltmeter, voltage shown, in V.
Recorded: 10 V
